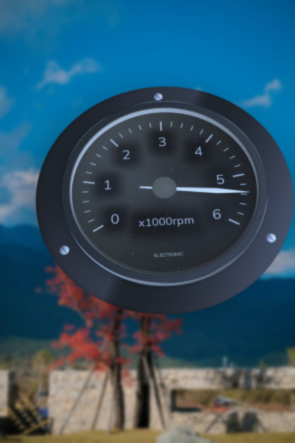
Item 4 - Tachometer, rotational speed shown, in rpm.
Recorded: 5400 rpm
